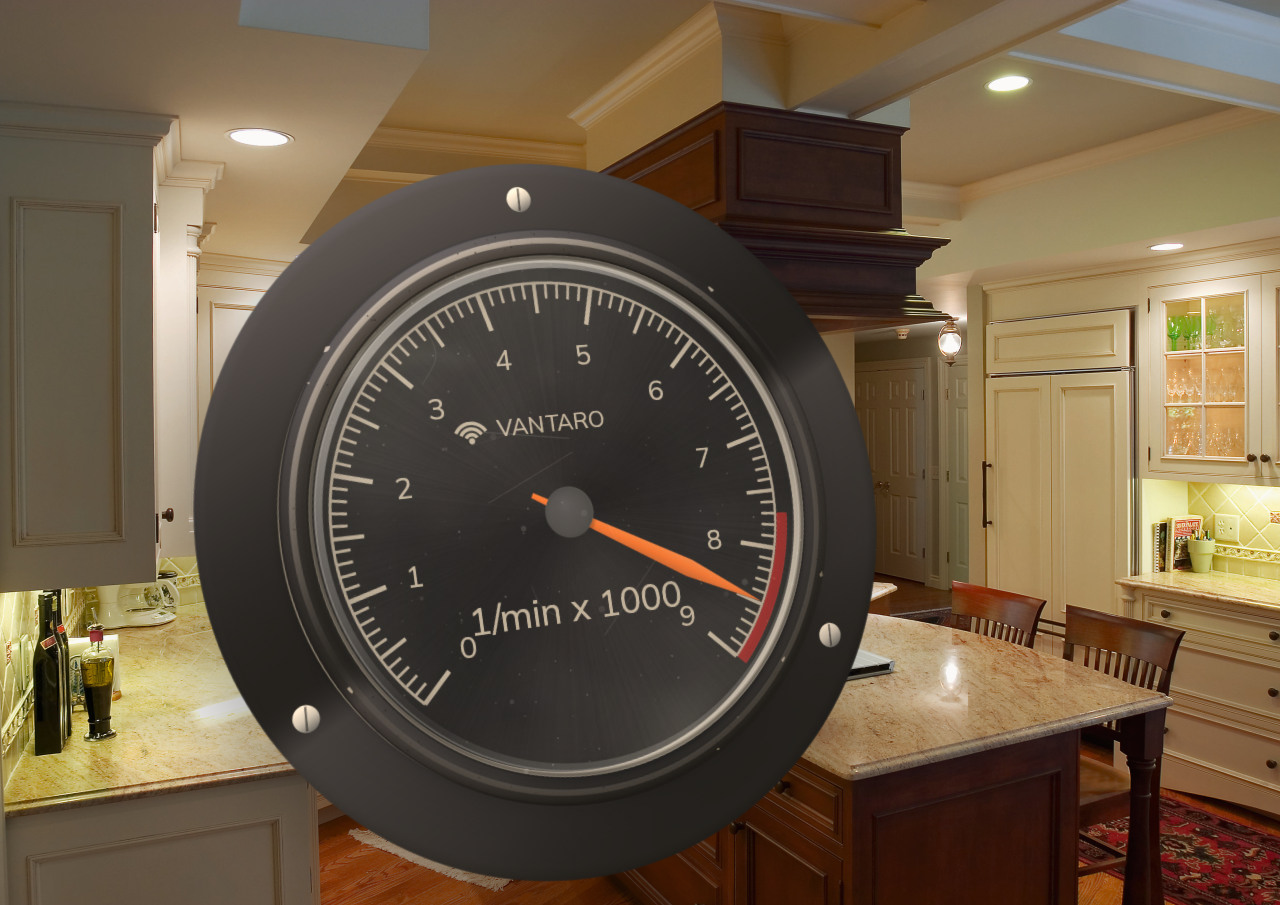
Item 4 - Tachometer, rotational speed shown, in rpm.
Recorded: 8500 rpm
